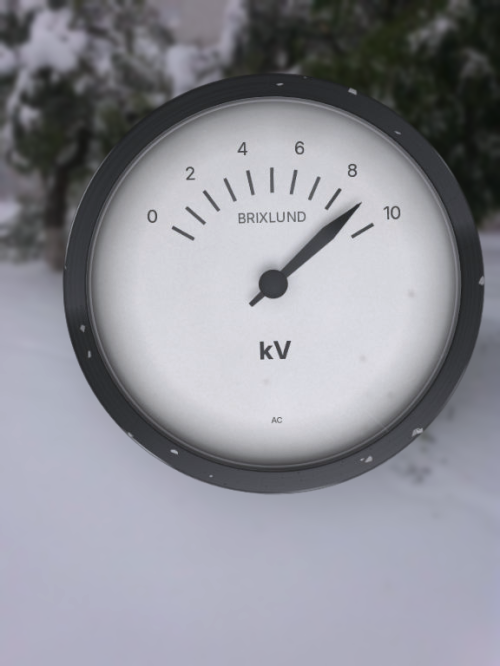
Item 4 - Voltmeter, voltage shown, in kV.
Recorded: 9 kV
